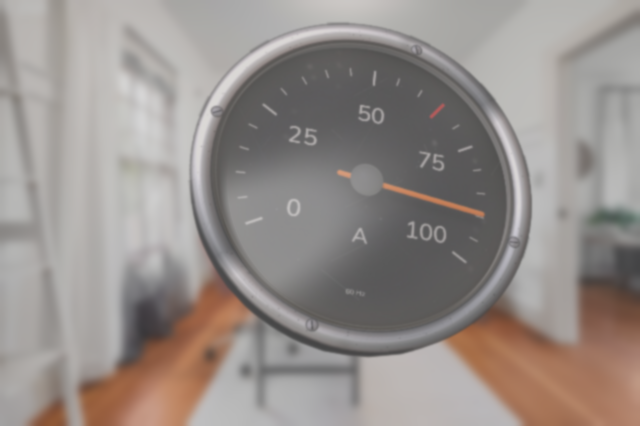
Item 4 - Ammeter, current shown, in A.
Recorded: 90 A
